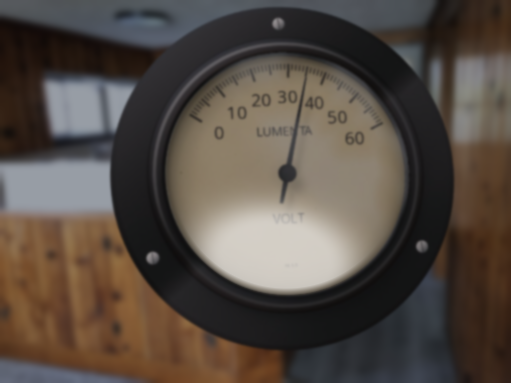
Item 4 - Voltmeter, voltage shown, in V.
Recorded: 35 V
